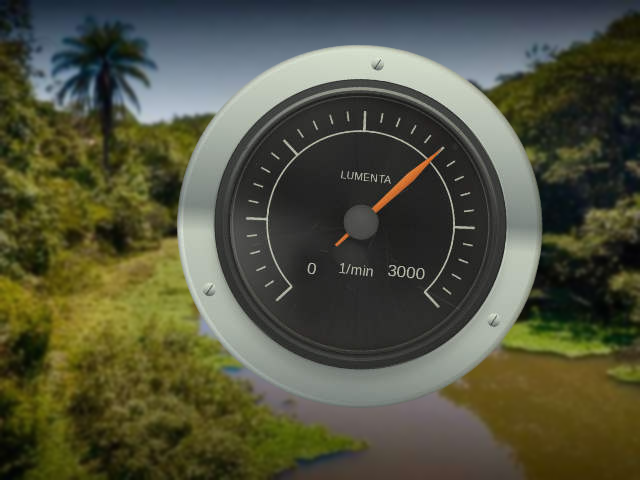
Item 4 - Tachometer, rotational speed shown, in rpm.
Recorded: 2000 rpm
